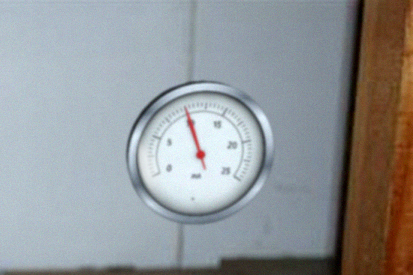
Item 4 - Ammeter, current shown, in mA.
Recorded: 10 mA
